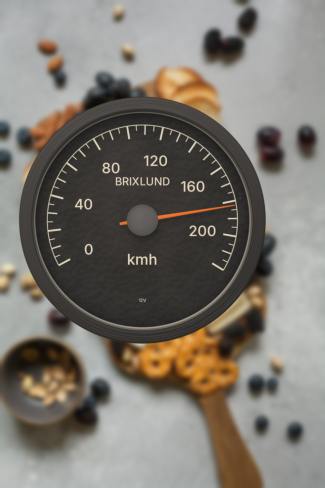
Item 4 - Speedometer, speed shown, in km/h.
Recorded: 182.5 km/h
